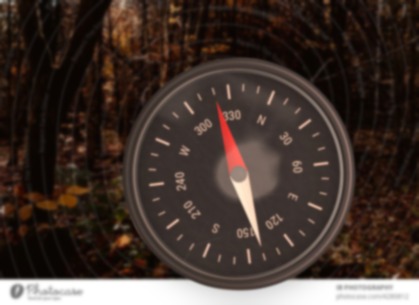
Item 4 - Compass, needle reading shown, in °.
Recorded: 320 °
